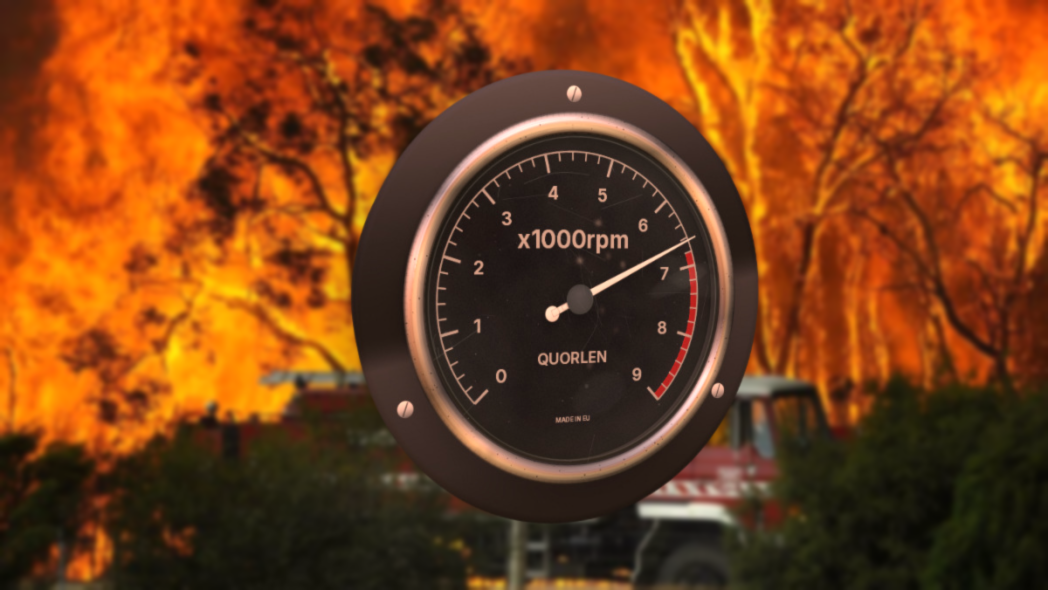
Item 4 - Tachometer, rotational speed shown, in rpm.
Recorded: 6600 rpm
